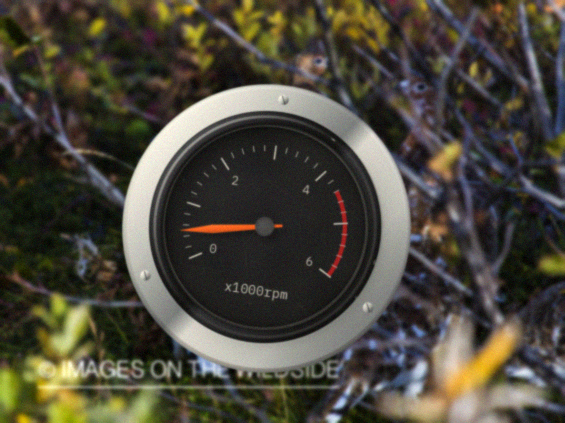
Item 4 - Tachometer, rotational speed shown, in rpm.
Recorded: 500 rpm
